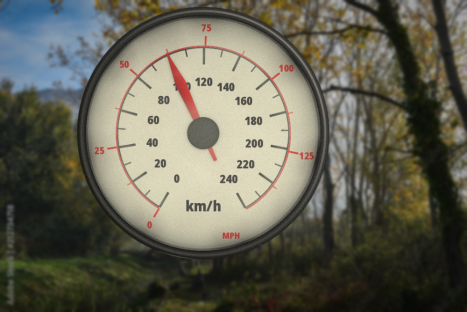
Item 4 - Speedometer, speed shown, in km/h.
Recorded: 100 km/h
